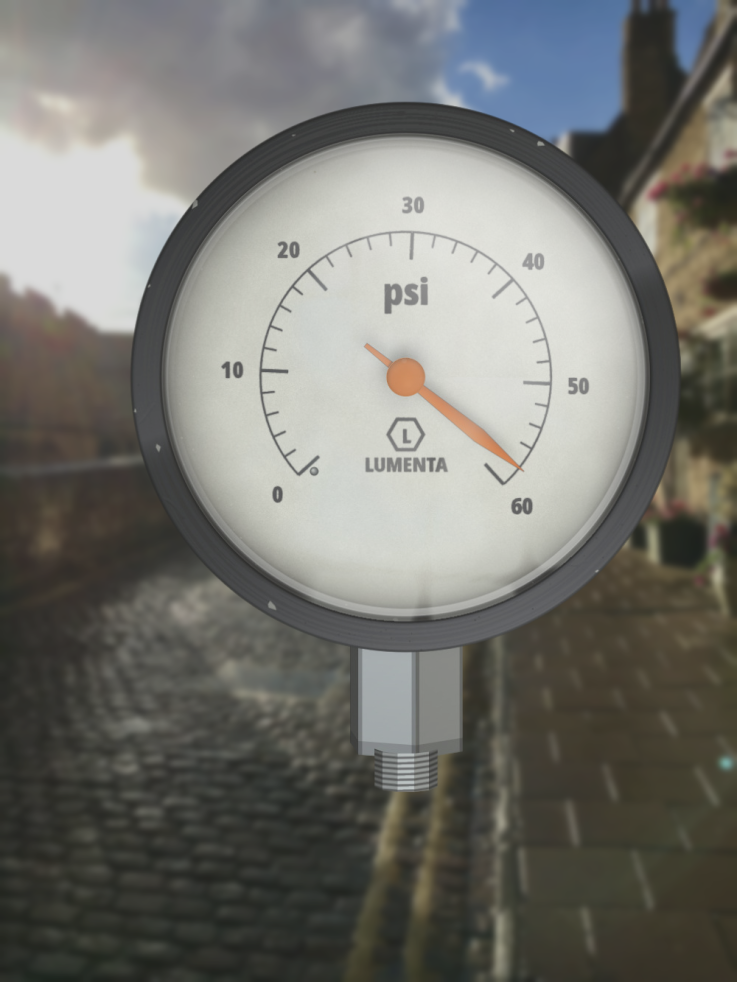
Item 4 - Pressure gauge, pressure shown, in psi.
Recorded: 58 psi
